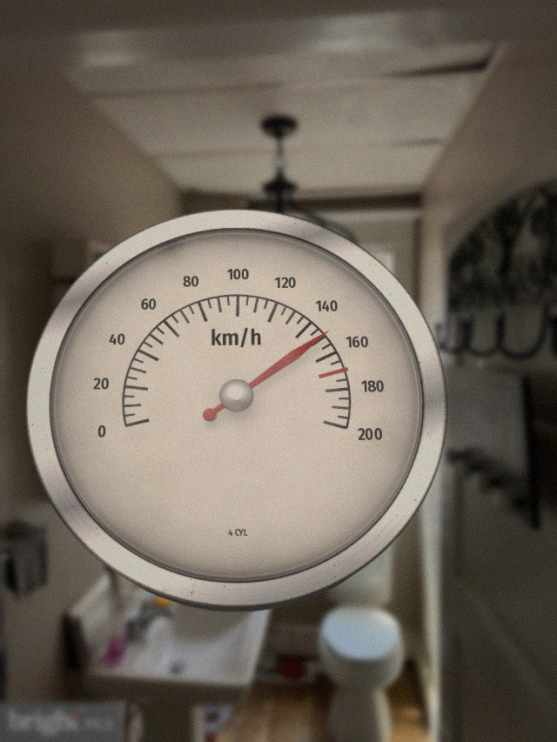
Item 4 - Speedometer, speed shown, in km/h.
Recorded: 150 km/h
